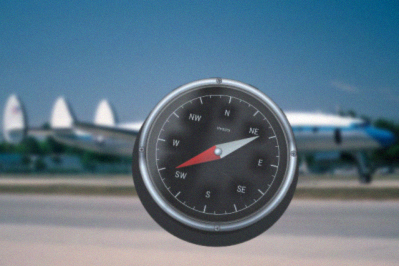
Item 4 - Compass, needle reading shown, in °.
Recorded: 235 °
